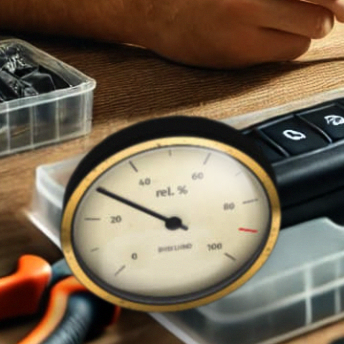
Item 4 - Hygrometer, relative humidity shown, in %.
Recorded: 30 %
